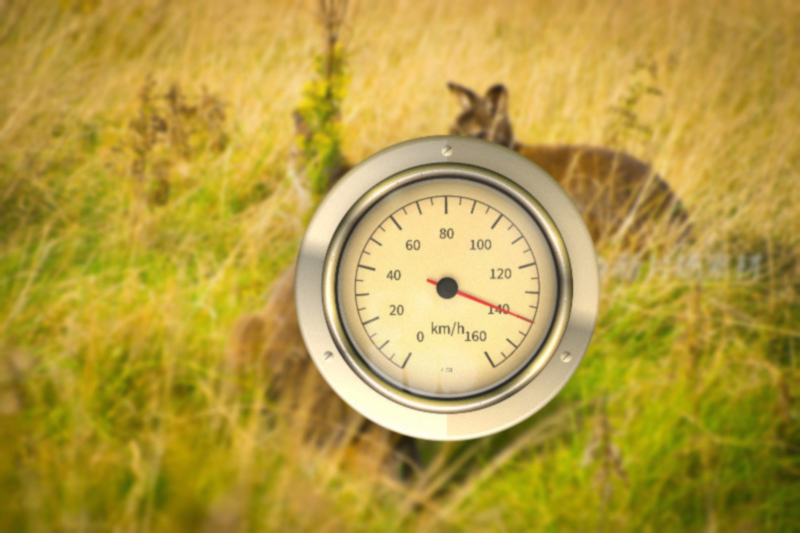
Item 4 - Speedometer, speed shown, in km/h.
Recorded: 140 km/h
